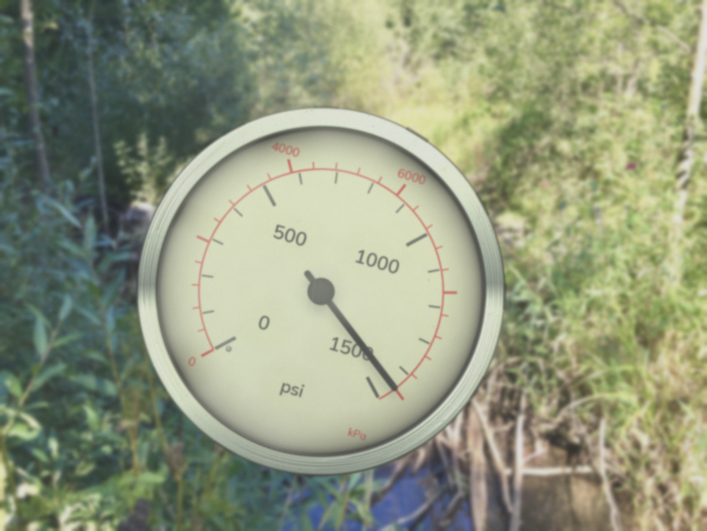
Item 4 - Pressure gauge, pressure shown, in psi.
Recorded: 1450 psi
